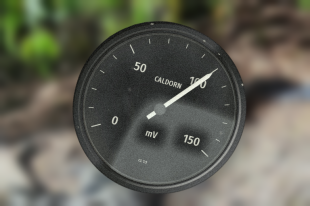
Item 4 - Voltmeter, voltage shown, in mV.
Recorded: 100 mV
